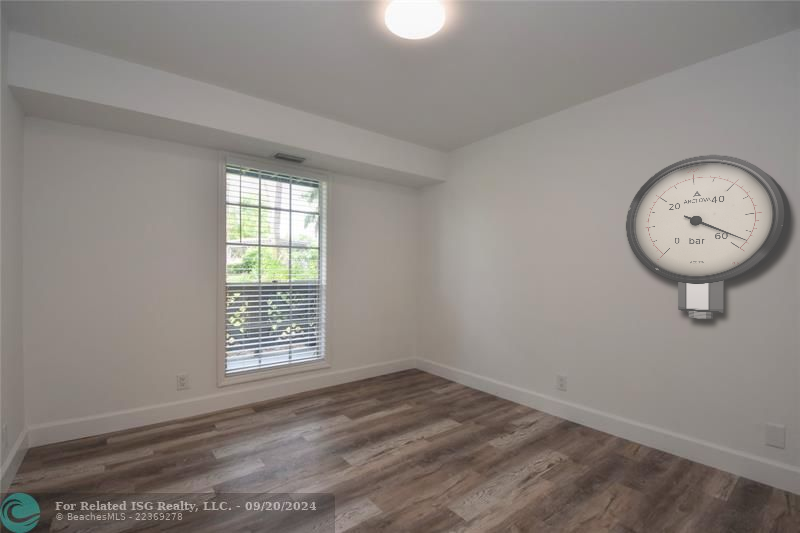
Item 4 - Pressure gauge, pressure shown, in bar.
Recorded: 57.5 bar
